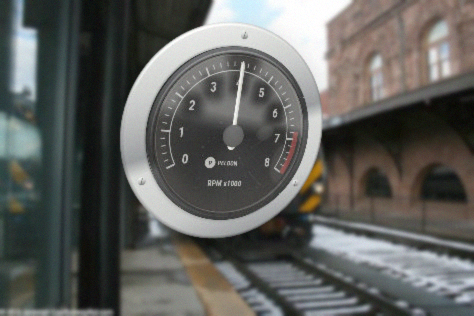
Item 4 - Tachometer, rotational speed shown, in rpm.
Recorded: 4000 rpm
